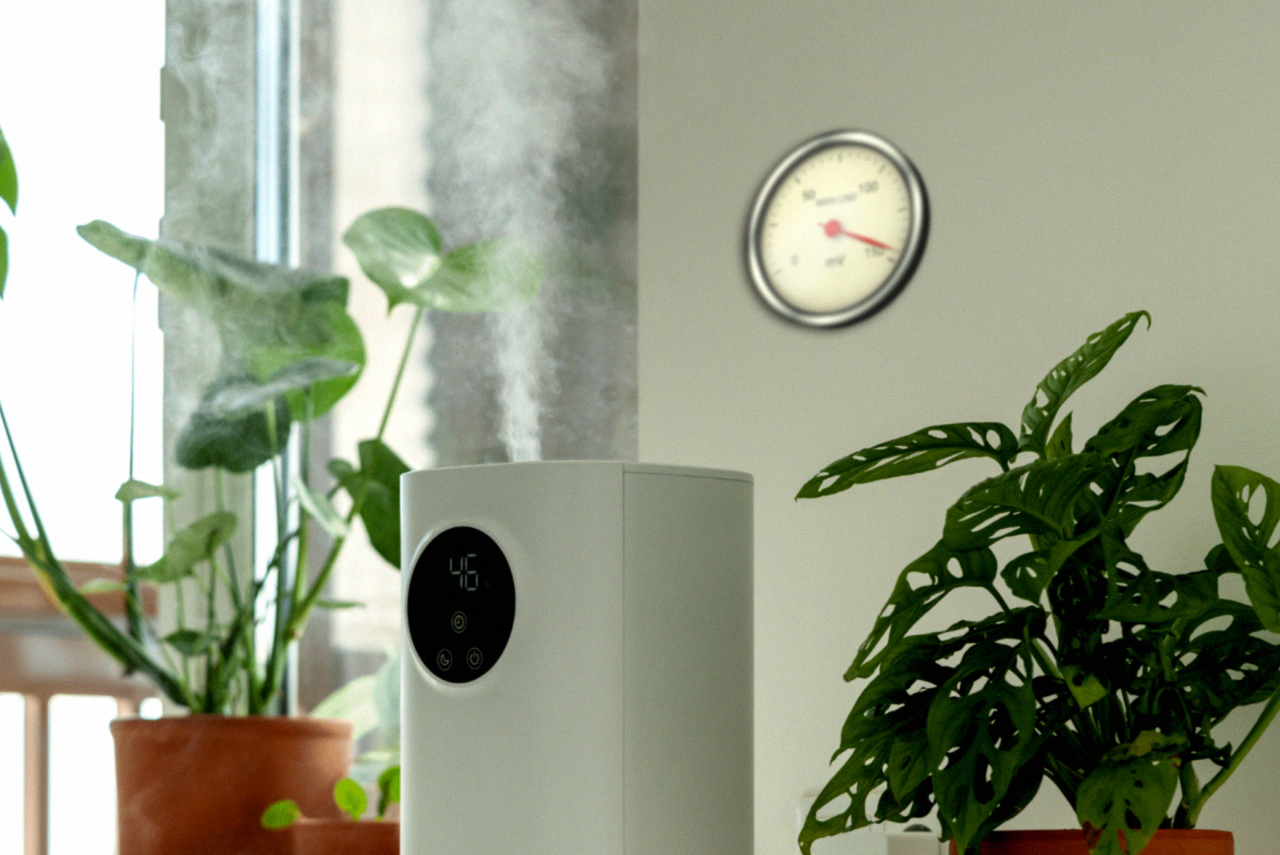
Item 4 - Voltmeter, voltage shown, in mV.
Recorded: 145 mV
